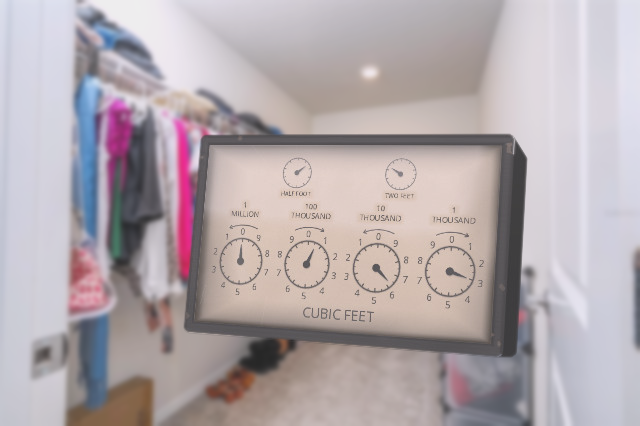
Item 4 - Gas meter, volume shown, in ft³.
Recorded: 6300 ft³
